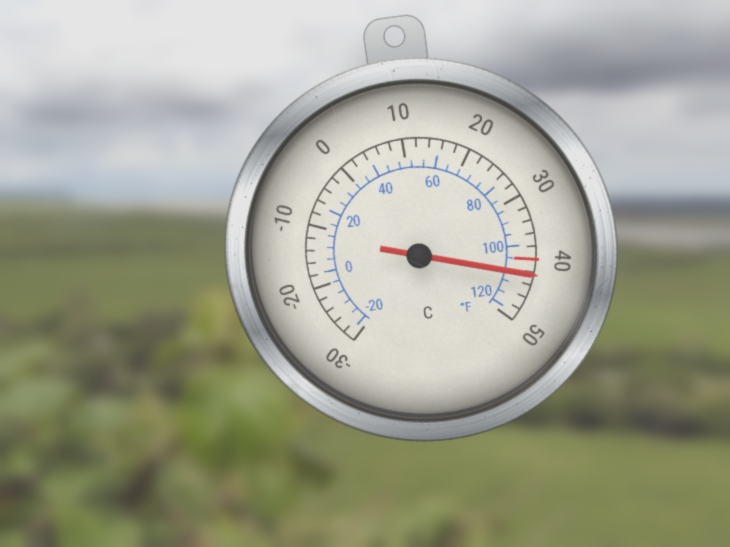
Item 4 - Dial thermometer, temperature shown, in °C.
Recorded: 42 °C
